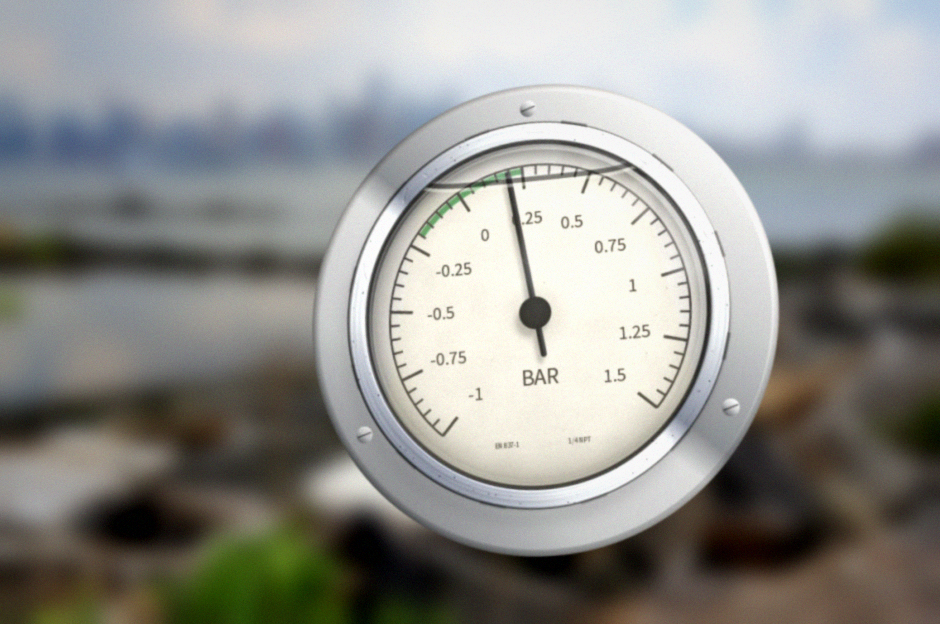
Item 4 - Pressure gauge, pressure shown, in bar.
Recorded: 0.2 bar
